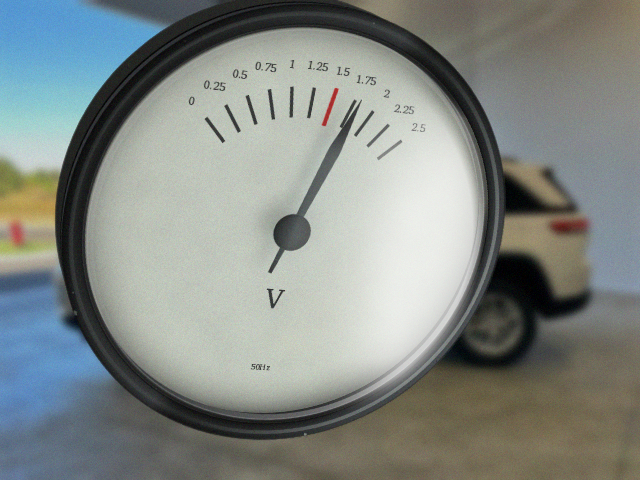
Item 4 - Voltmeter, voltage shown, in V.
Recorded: 1.75 V
